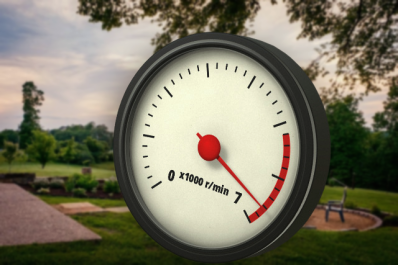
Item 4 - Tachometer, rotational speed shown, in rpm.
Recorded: 6600 rpm
